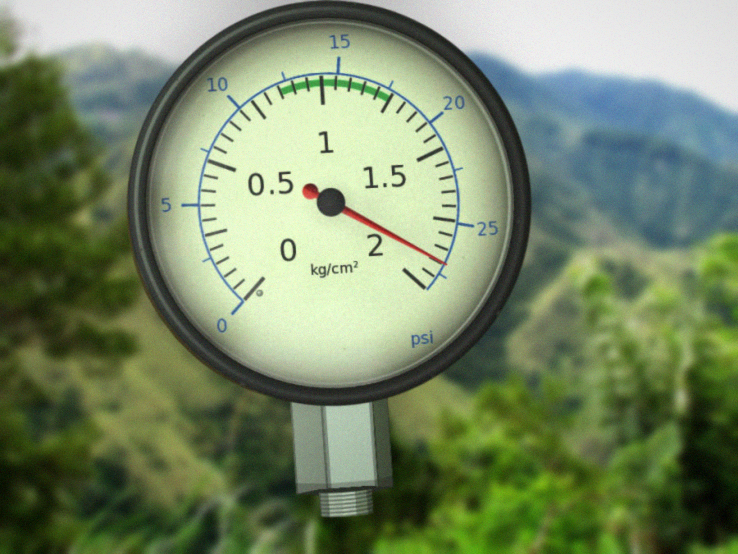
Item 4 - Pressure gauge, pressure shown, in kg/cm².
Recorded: 1.9 kg/cm²
